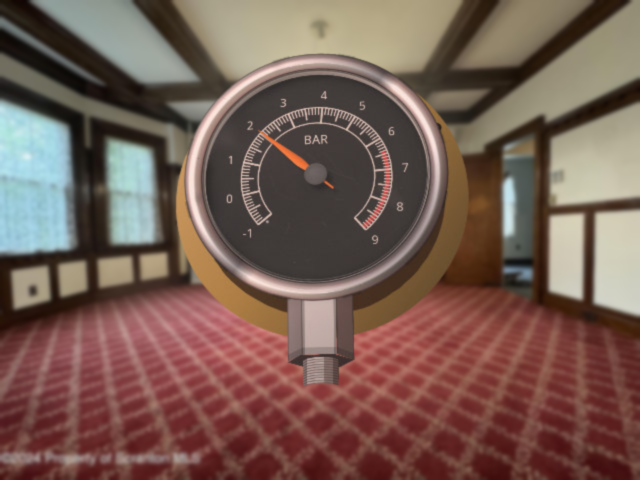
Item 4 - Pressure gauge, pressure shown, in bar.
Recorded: 2 bar
